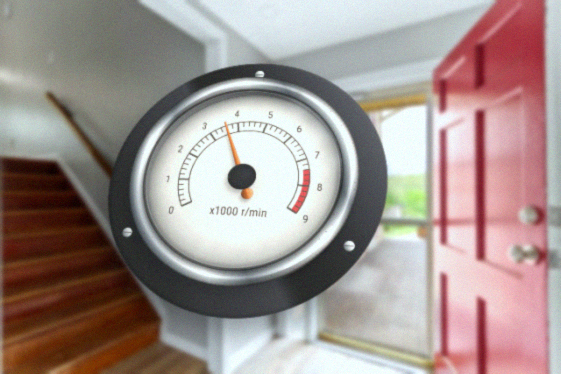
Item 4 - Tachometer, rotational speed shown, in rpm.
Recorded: 3600 rpm
